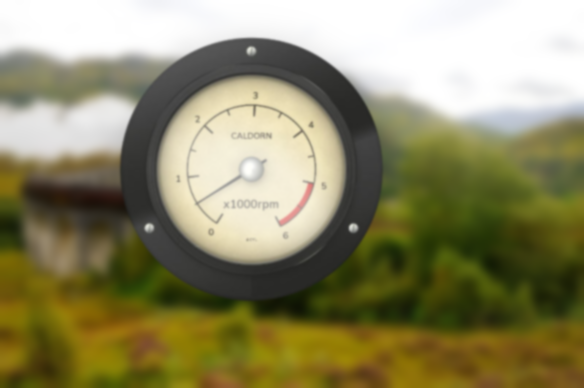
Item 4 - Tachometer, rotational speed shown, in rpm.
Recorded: 500 rpm
